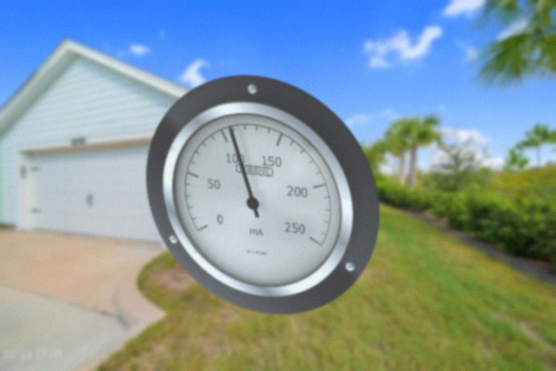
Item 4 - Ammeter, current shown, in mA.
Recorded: 110 mA
